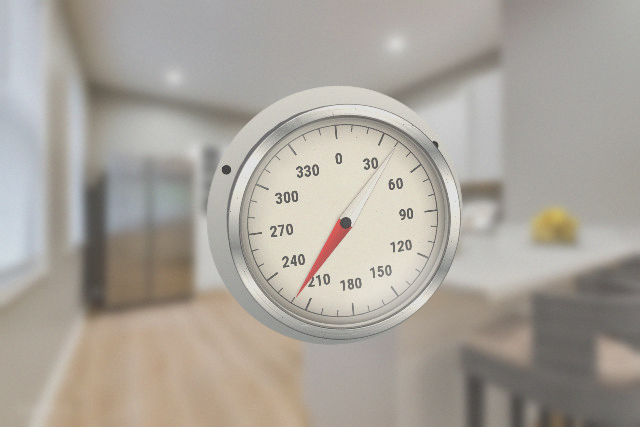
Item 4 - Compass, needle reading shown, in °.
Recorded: 220 °
